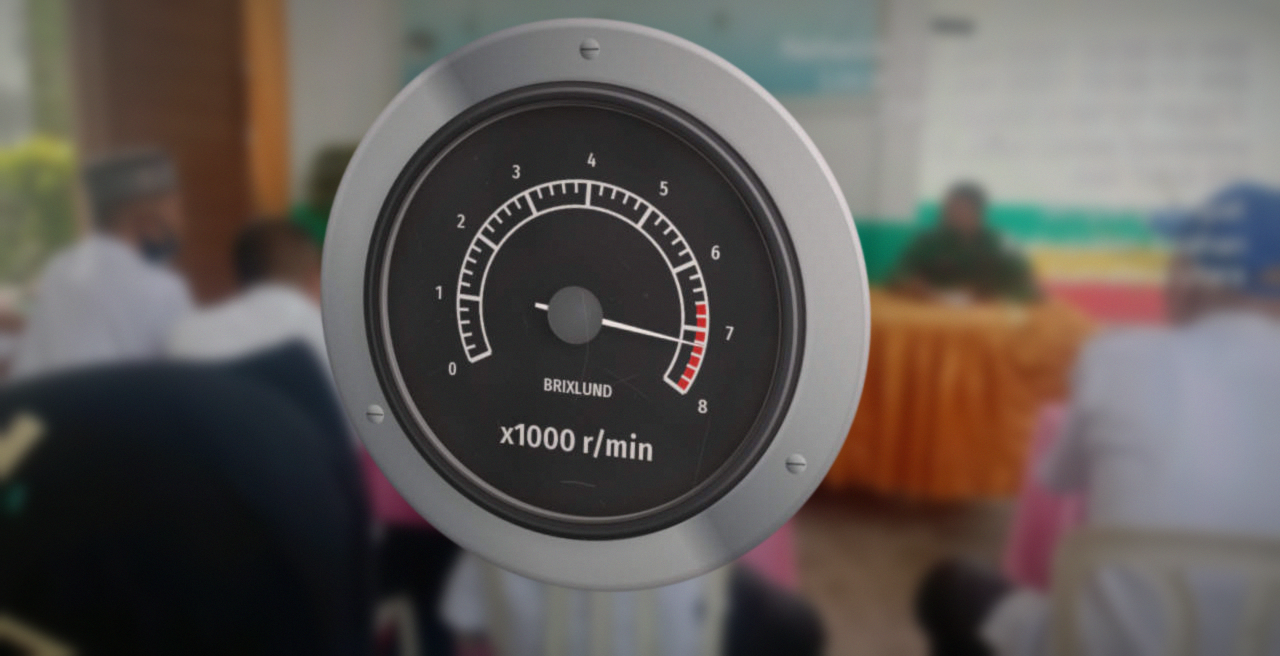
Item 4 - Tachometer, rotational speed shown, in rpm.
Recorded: 7200 rpm
